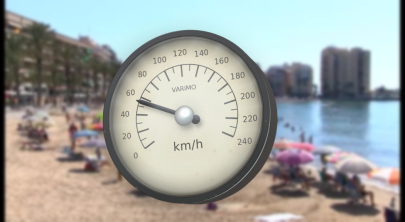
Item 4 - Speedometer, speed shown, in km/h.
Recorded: 55 km/h
